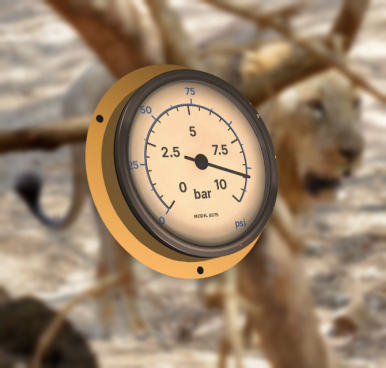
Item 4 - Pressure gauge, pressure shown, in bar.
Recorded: 9 bar
